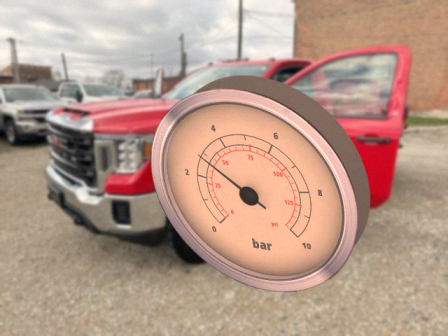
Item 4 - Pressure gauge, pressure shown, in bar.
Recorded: 3 bar
